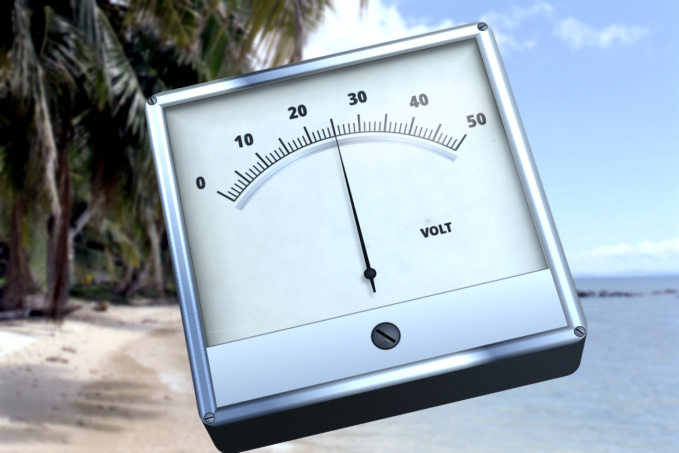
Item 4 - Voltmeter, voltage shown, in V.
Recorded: 25 V
